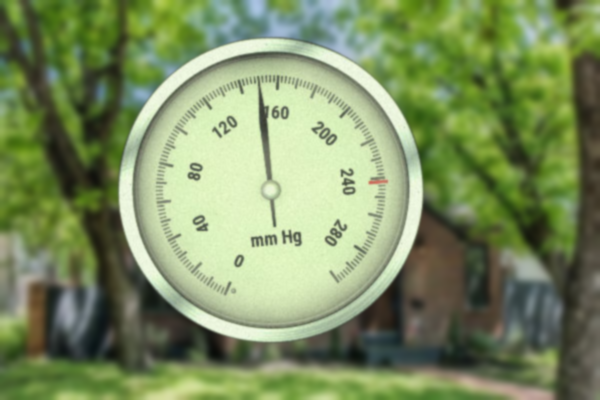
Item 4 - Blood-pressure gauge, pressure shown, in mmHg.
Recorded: 150 mmHg
